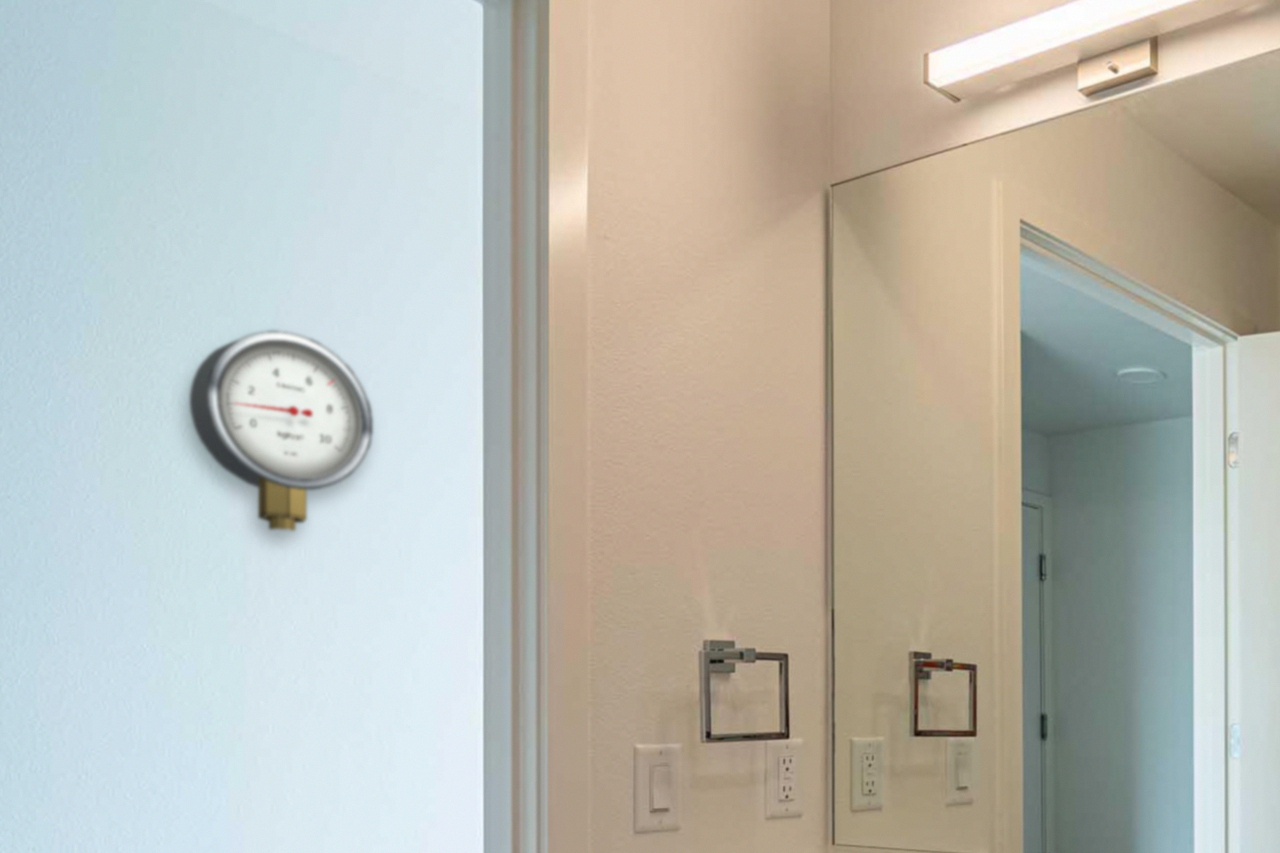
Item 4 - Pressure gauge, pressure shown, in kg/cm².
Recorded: 1 kg/cm²
